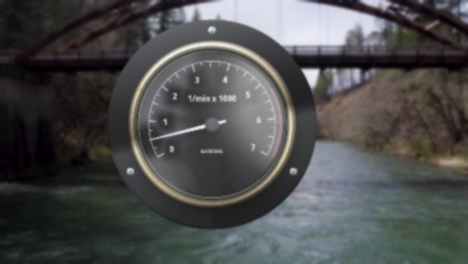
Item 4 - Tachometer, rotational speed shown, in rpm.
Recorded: 500 rpm
